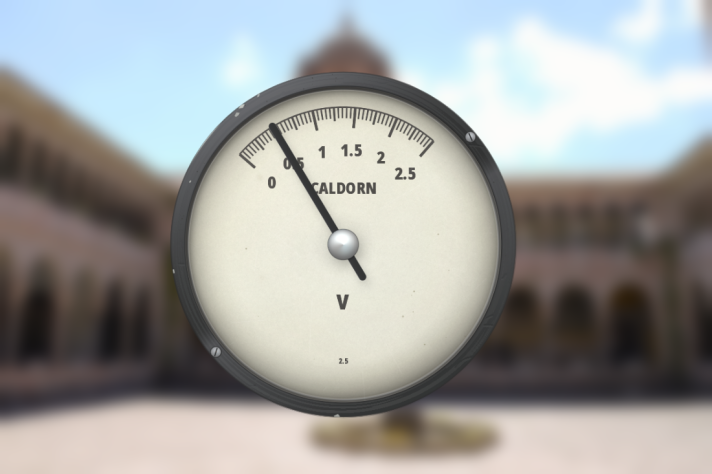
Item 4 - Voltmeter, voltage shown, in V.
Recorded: 0.5 V
